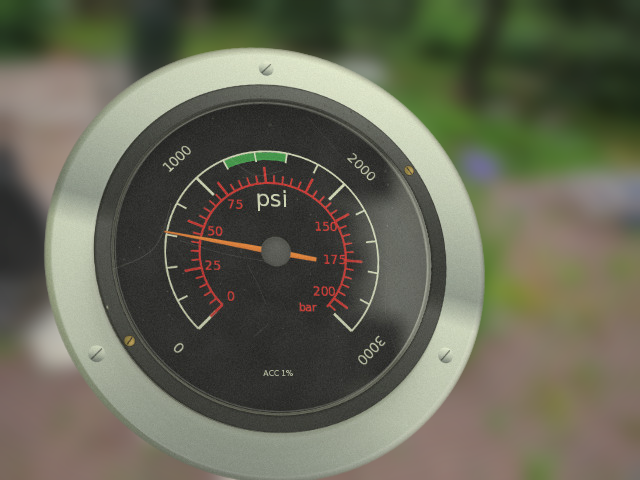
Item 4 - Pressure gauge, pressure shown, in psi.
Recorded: 600 psi
